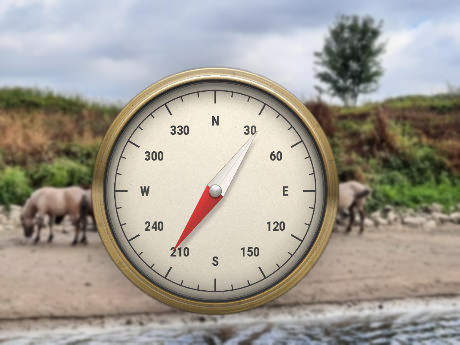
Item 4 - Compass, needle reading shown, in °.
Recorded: 215 °
